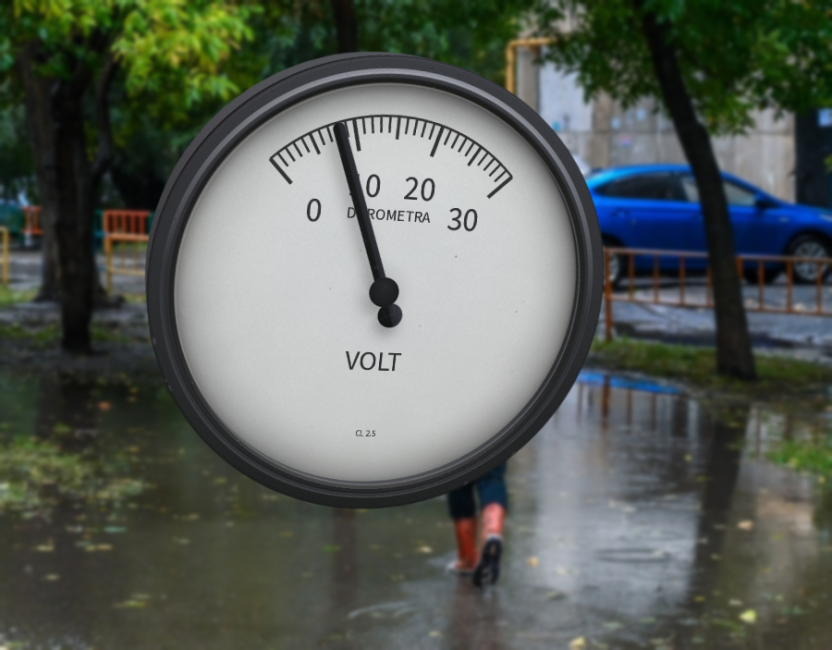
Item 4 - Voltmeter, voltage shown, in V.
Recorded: 8 V
